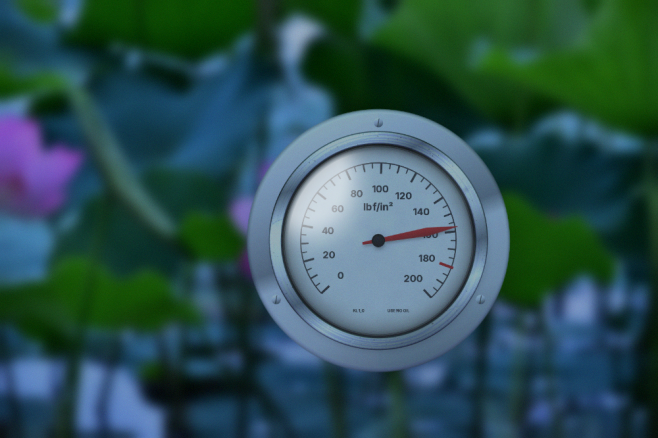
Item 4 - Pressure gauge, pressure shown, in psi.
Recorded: 157.5 psi
